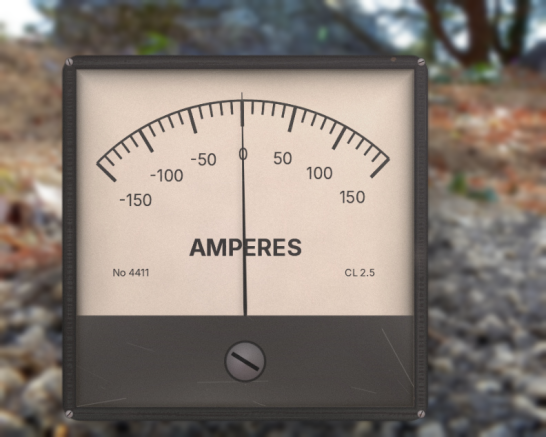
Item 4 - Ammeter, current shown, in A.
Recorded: 0 A
